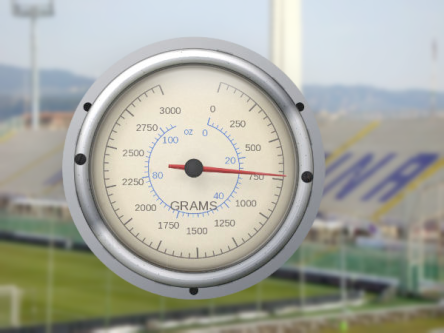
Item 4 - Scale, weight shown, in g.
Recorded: 725 g
